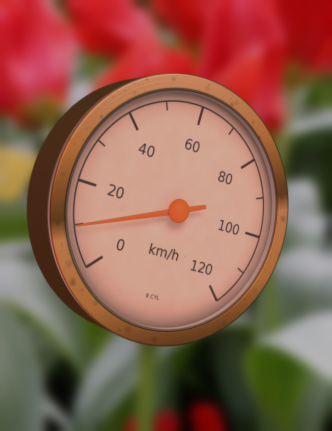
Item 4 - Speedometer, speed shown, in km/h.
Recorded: 10 km/h
